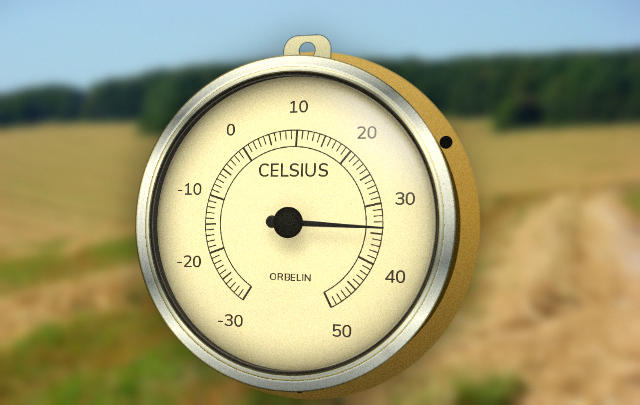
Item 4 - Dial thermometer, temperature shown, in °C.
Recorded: 34 °C
